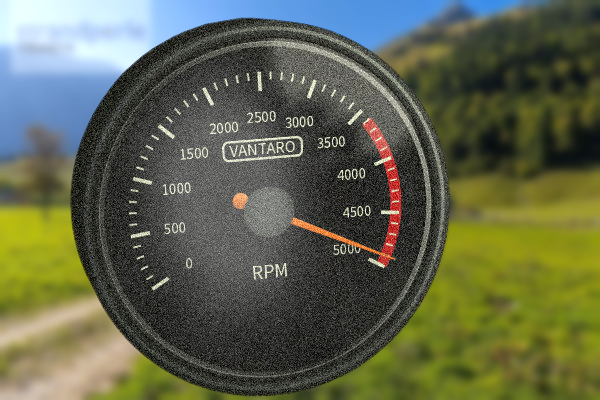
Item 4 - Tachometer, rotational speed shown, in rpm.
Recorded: 4900 rpm
